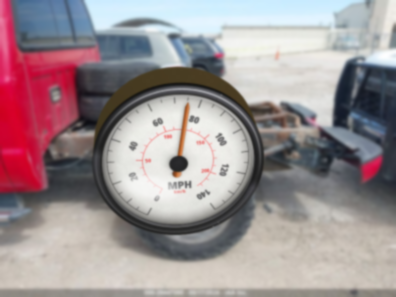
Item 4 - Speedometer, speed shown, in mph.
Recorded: 75 mph
